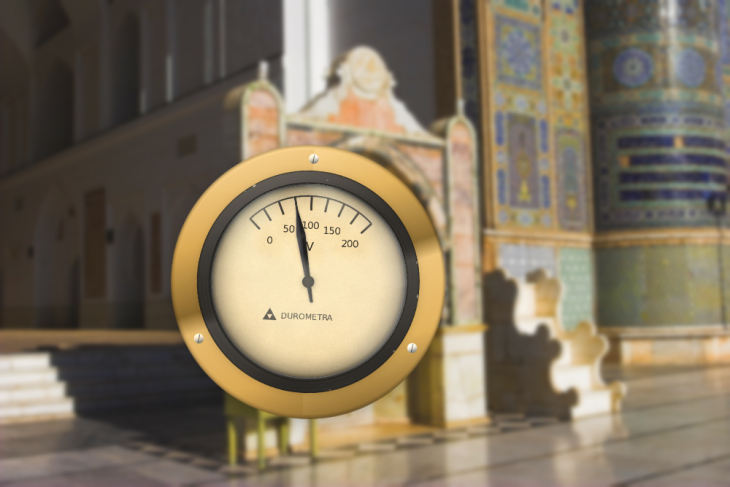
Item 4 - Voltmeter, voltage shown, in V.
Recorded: 75 V
